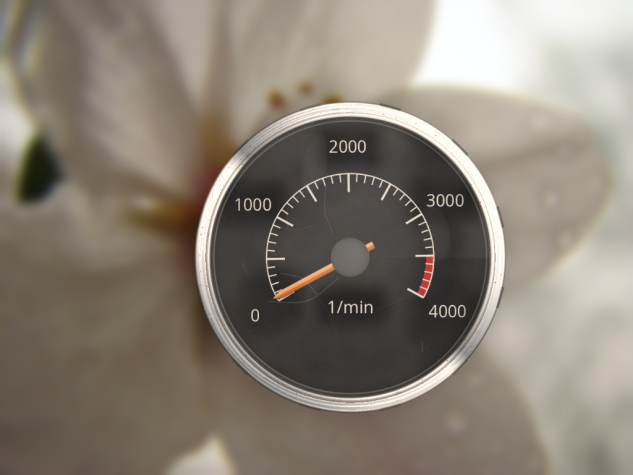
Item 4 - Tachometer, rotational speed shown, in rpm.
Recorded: 50 rpm
